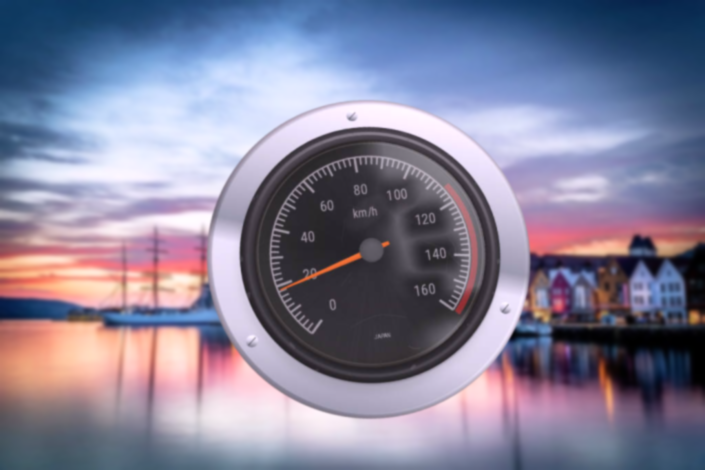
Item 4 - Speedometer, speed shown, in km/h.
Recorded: 18 km/h
